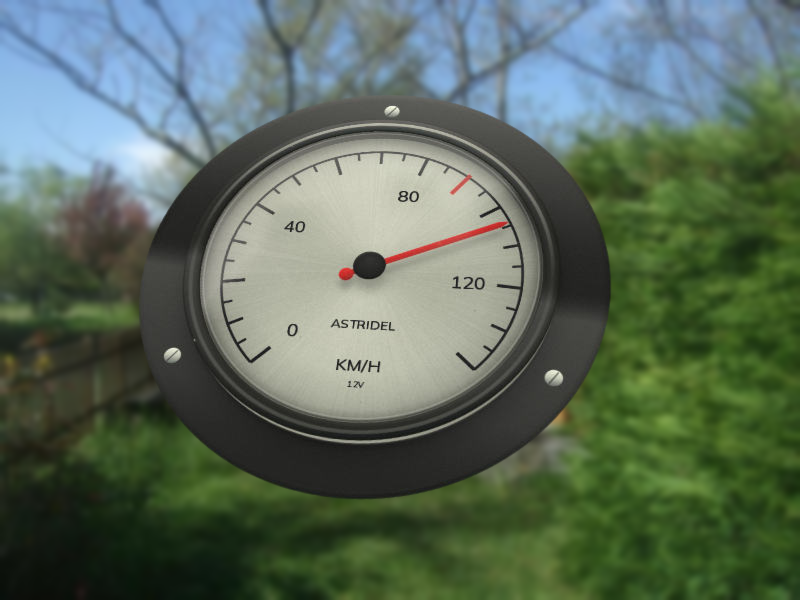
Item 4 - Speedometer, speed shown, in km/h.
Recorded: 105 km/h
